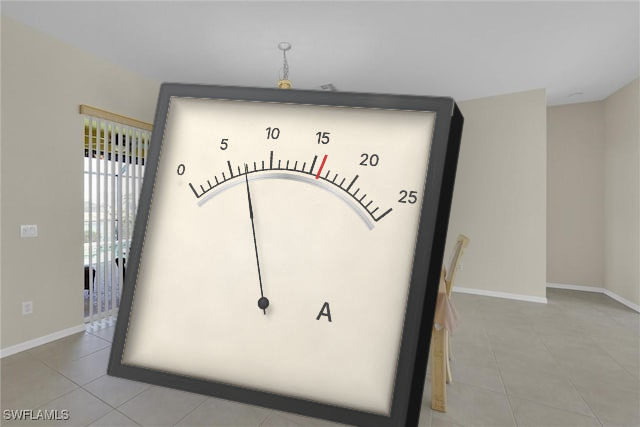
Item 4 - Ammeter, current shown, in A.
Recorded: 7 A
